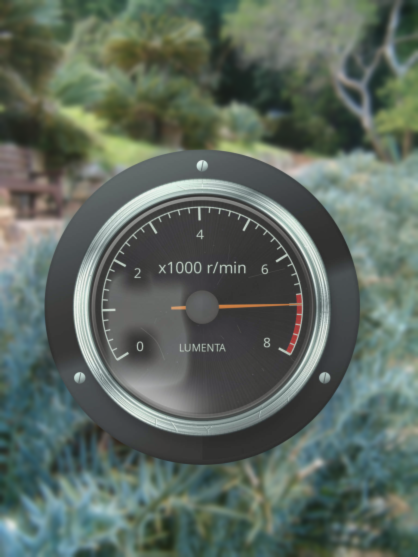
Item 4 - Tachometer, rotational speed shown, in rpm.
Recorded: 7000 rpm
